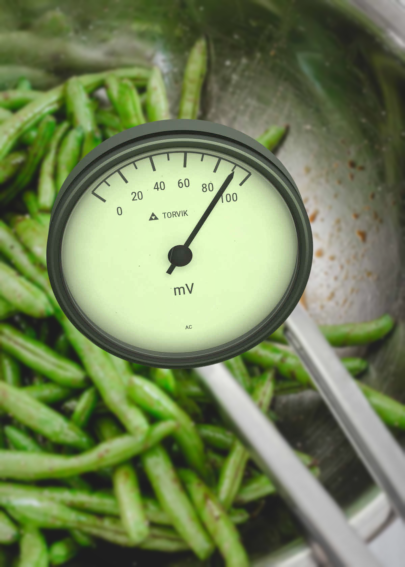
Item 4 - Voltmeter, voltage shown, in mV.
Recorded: 90 mV
